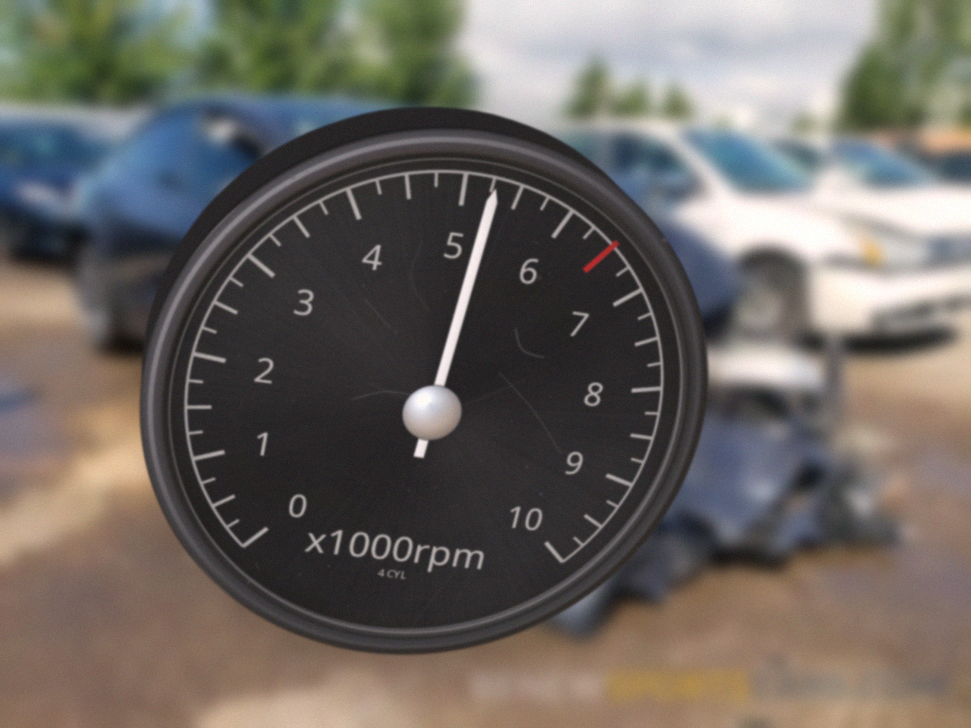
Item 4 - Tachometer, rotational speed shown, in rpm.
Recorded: 5250 rpm
